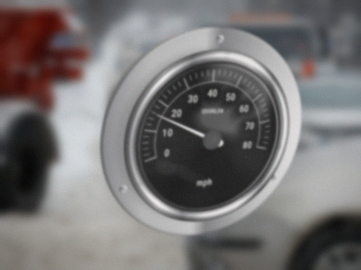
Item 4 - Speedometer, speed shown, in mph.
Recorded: 16 mph
